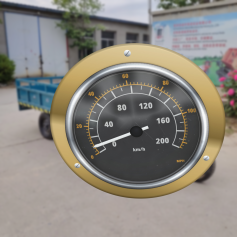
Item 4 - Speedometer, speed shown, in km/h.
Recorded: 10 km/h
